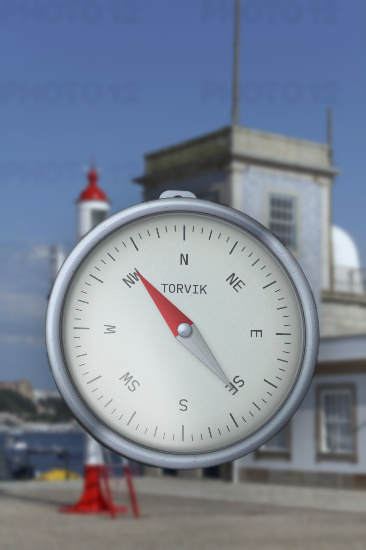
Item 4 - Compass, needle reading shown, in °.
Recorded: 320 °
